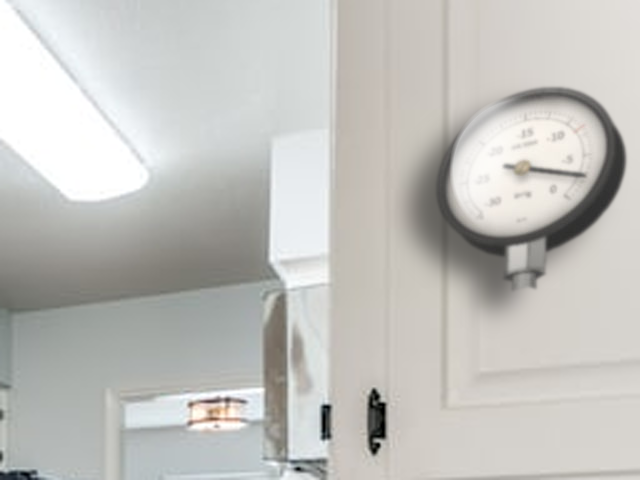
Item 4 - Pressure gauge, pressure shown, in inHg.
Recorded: -2.5 inHg
